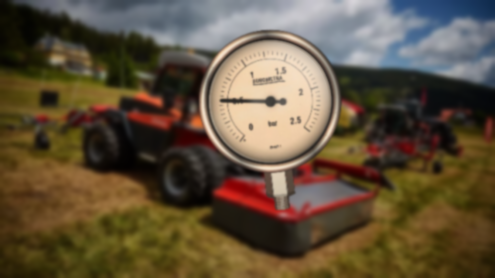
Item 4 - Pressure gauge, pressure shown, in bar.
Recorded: 0.5 bar
